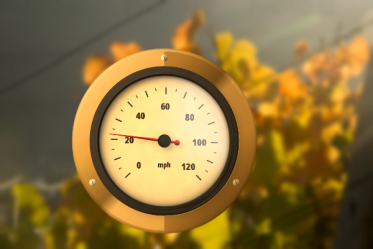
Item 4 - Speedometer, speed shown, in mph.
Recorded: 22.5 mph
